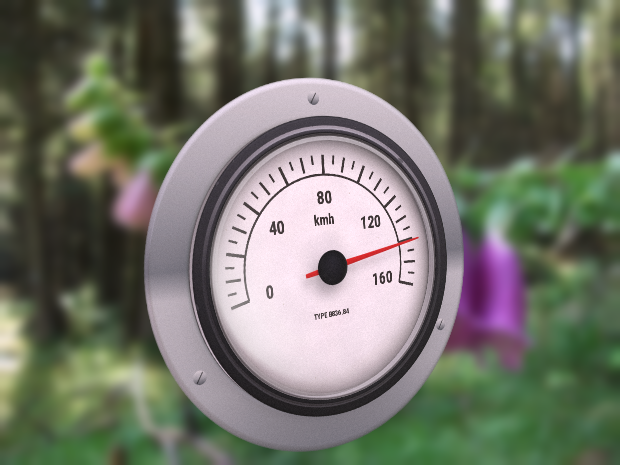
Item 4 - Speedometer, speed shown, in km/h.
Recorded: 140 km/h
